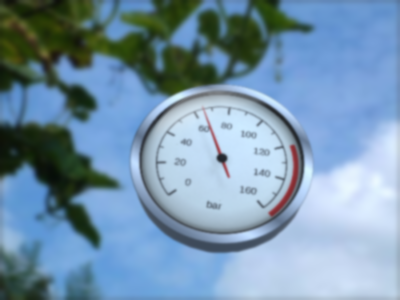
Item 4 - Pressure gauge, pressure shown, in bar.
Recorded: 65 bar
